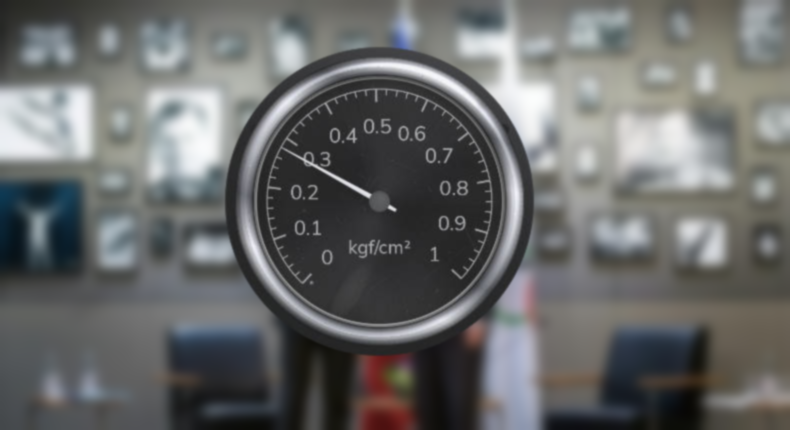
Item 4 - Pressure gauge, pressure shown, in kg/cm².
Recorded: 0.28 kg/cm²
